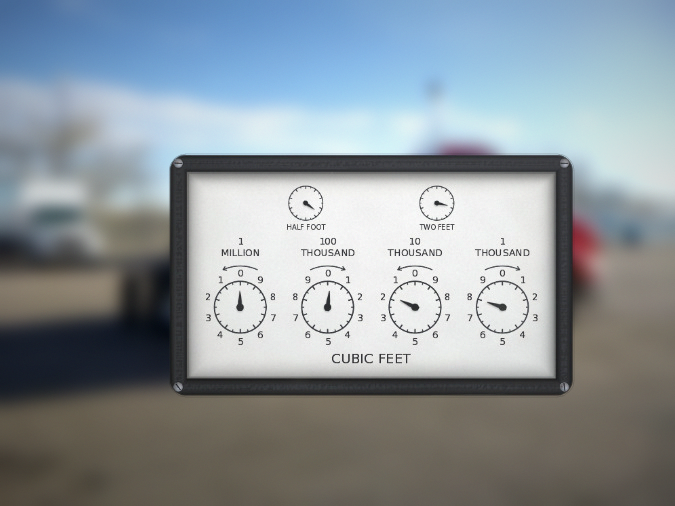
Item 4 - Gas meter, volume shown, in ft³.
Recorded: 1800 ft³
